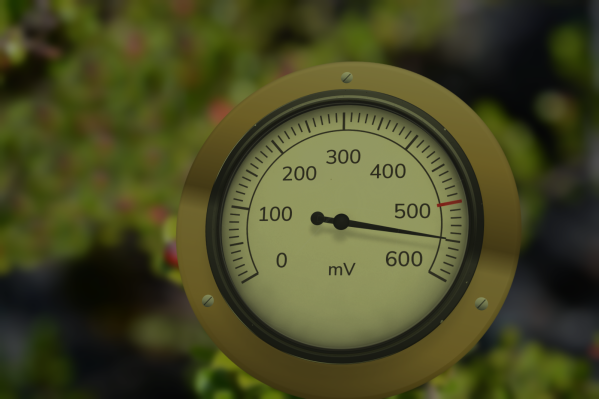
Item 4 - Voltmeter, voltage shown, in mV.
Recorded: 550 mV
